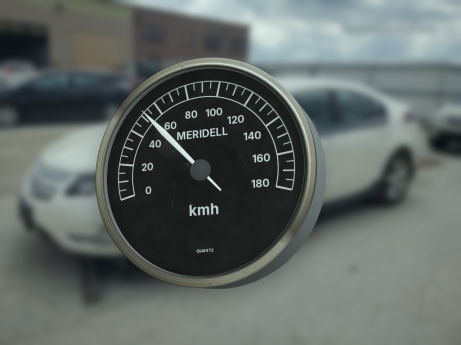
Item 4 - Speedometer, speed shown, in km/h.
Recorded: 52.5 km/h
